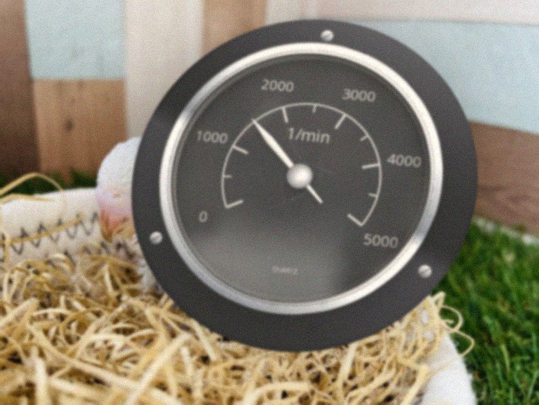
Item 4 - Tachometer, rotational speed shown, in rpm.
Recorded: 1500 rpm
